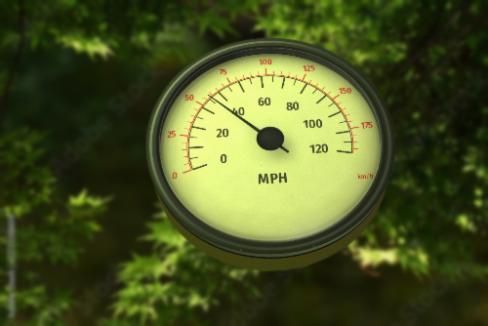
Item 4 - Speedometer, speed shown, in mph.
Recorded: 35 mph
